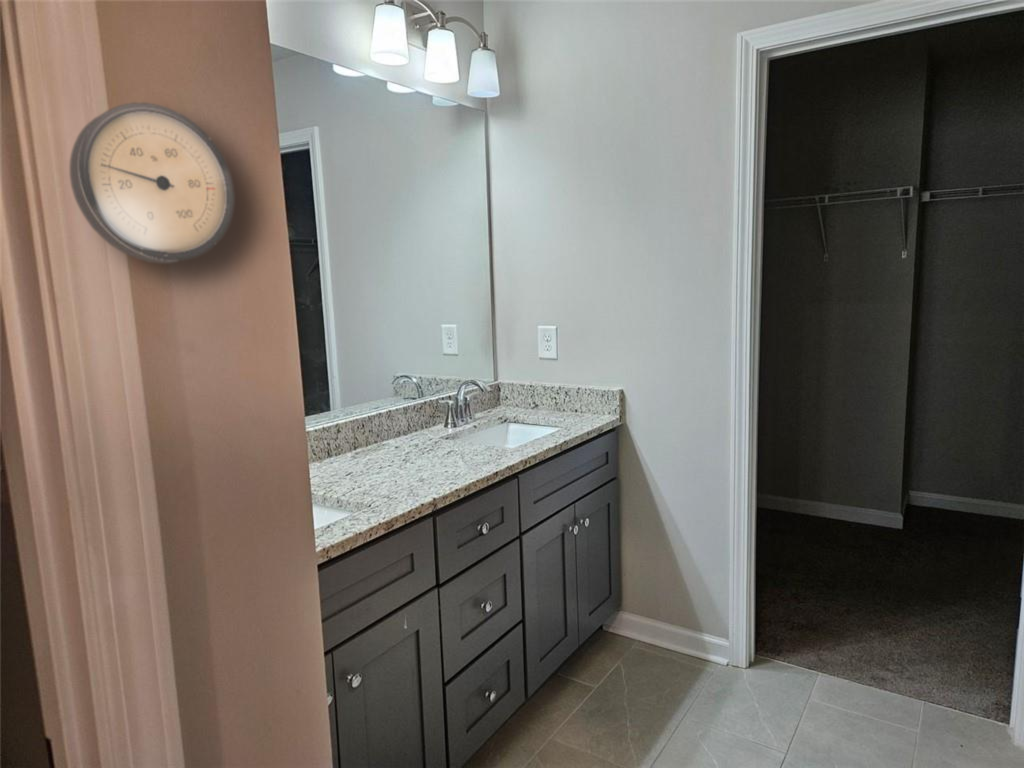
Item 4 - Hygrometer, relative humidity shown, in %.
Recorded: 26 %
